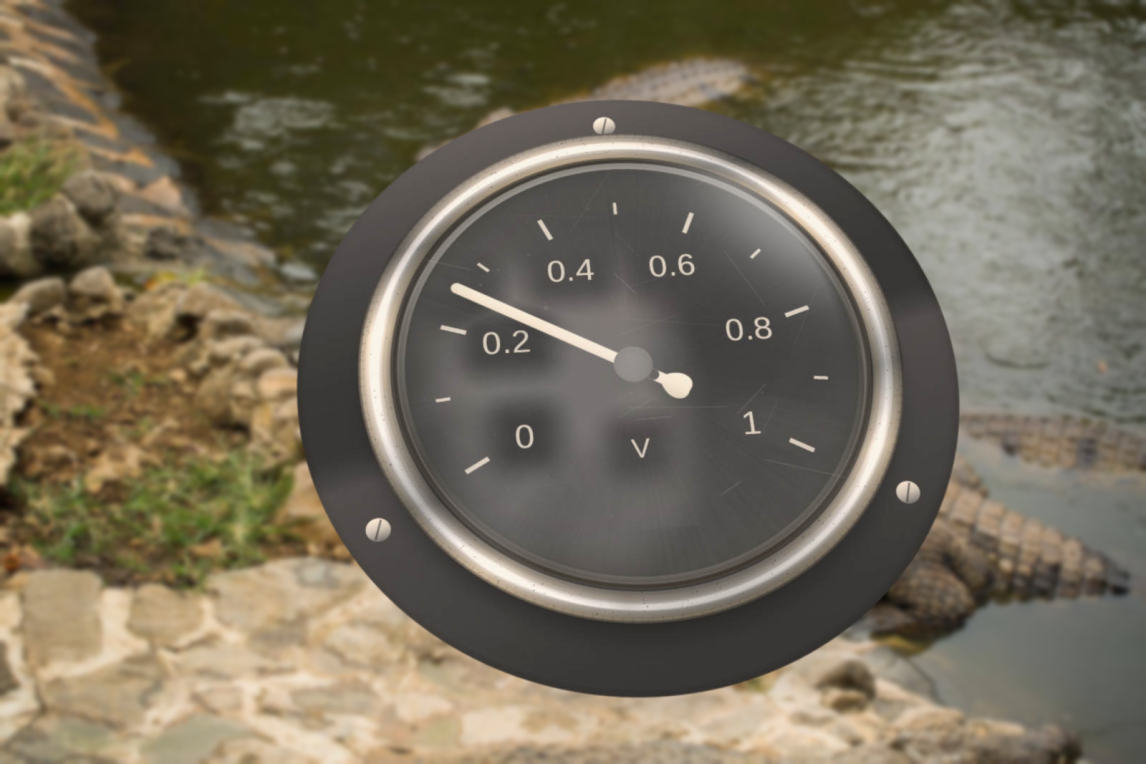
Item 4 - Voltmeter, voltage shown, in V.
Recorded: 0.25 V
